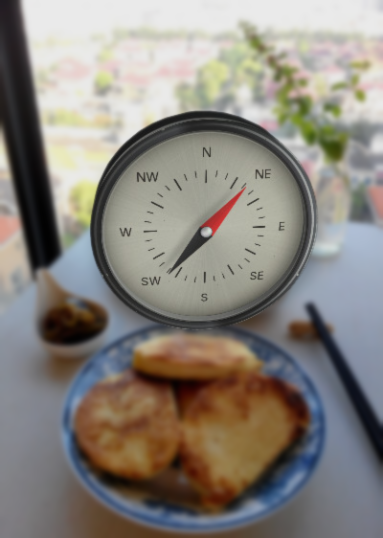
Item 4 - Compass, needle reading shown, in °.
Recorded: 40 °
